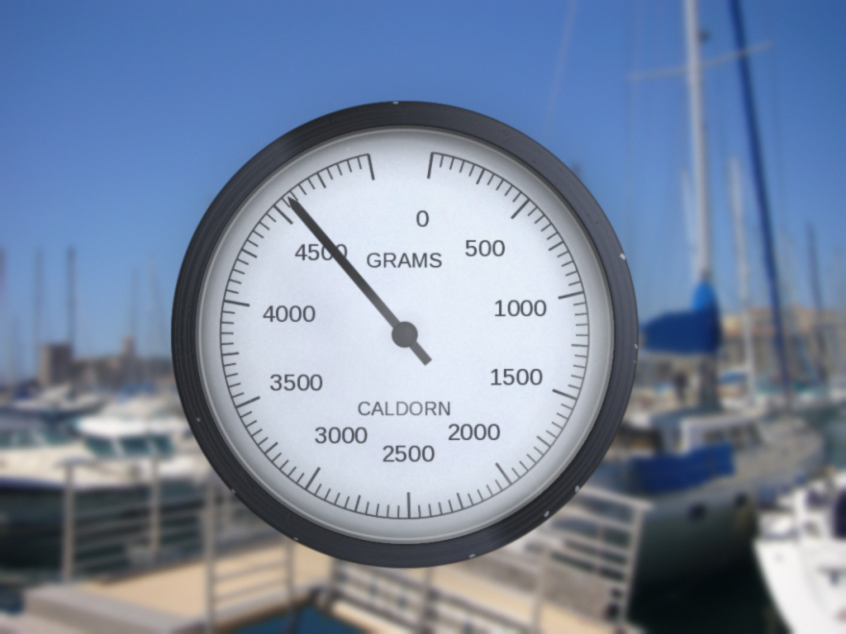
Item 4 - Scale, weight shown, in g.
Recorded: 4575 g
